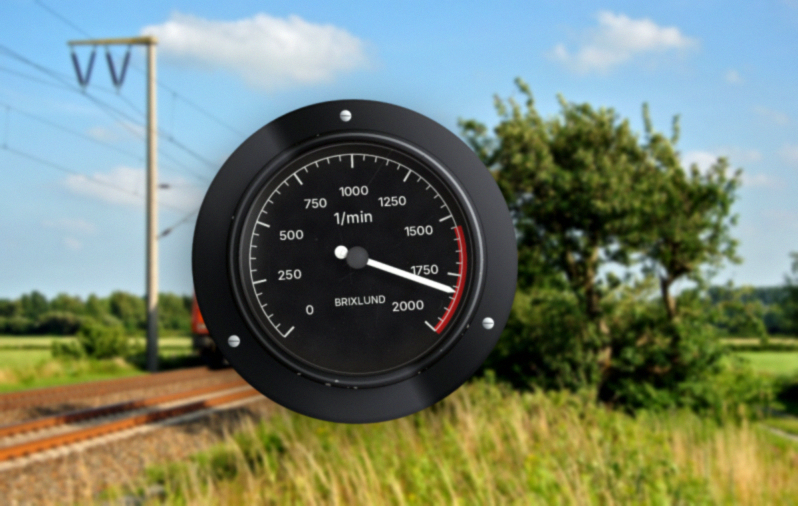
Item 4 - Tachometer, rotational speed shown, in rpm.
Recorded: 1825 rpm
